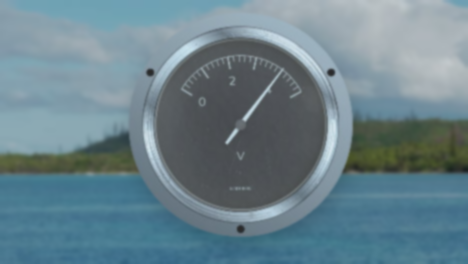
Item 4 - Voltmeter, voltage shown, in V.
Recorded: 4 V
